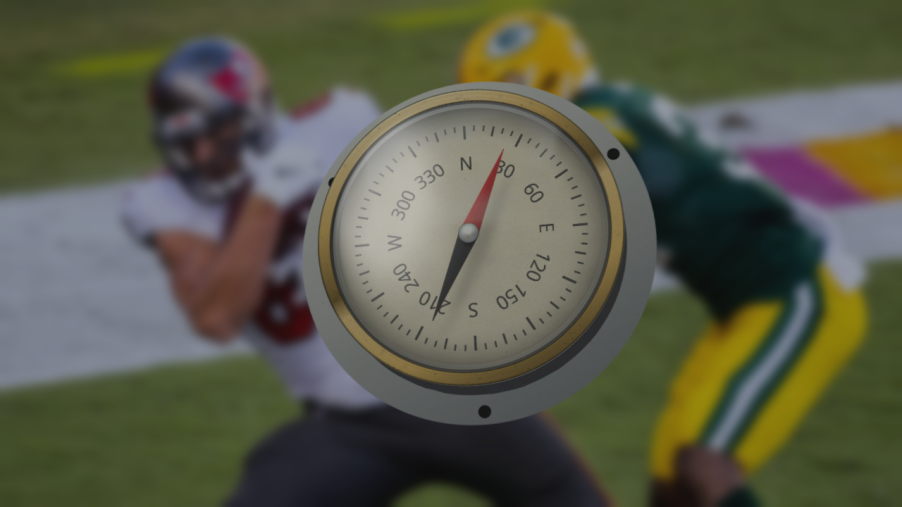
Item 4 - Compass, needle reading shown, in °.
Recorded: 25 °
